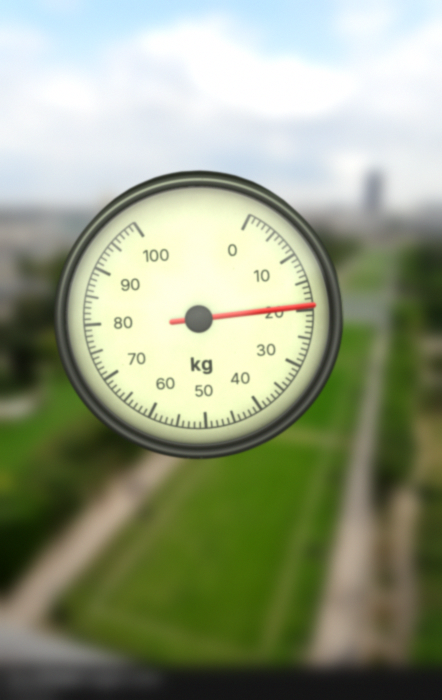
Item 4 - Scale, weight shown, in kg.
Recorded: 19 kg
